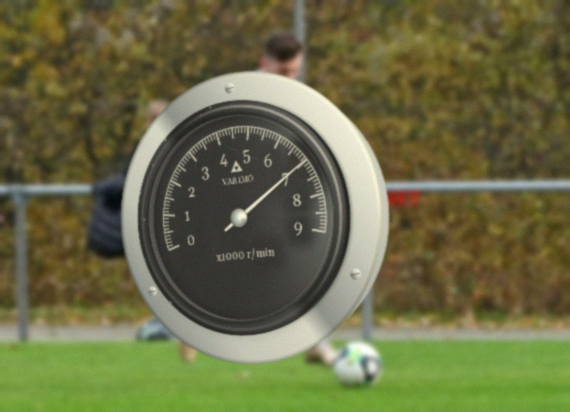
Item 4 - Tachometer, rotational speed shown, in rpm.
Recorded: 7000 rpm
